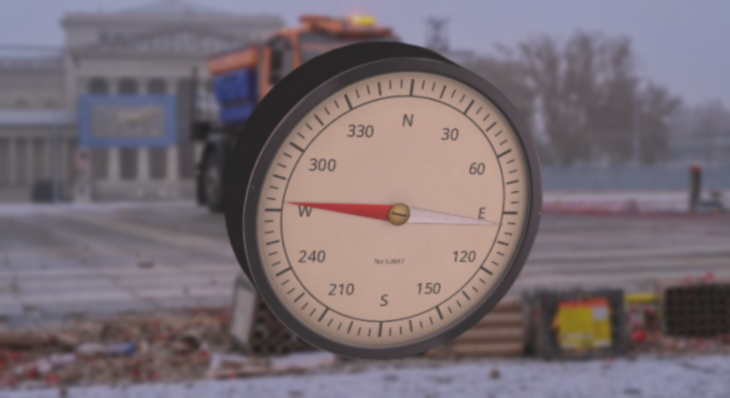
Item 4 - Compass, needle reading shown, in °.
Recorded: 275 °
